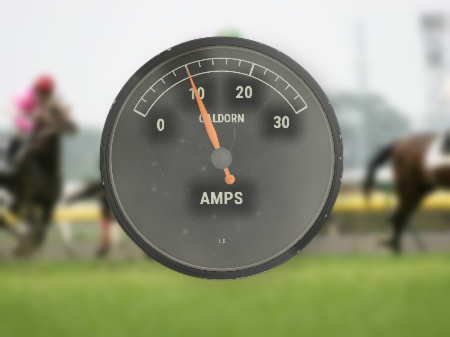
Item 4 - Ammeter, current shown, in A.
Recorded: 10 A
